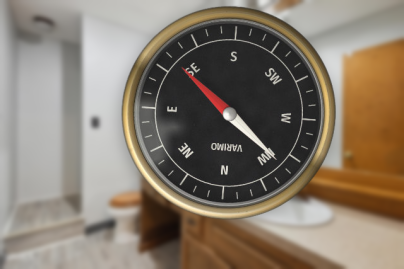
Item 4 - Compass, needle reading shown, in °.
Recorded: 130 °
